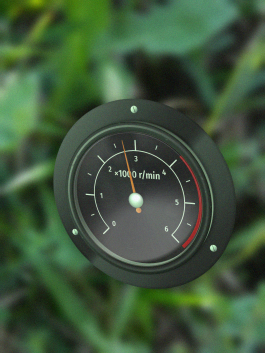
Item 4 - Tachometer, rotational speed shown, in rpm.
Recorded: 2750 rpm
